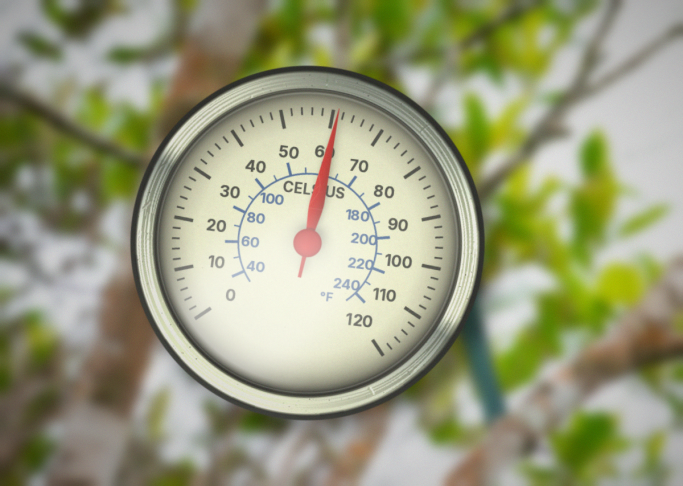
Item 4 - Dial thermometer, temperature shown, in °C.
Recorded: 61 °C
